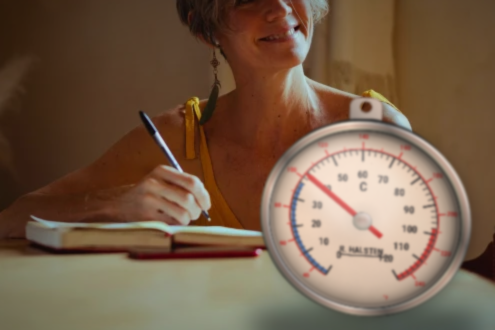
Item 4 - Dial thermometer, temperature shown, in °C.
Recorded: 40 °C
